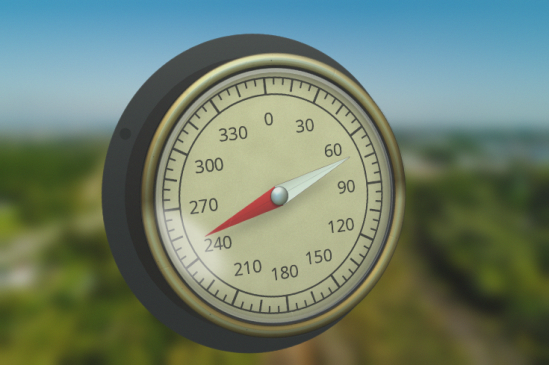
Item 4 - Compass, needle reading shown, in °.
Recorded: 250 °
